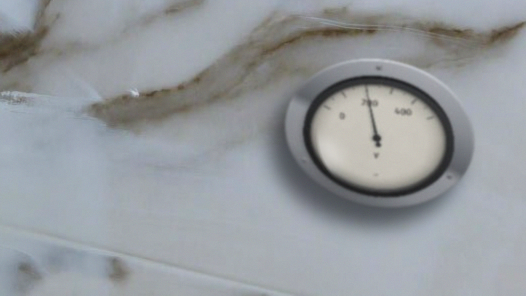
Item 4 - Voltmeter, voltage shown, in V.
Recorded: 200 V
